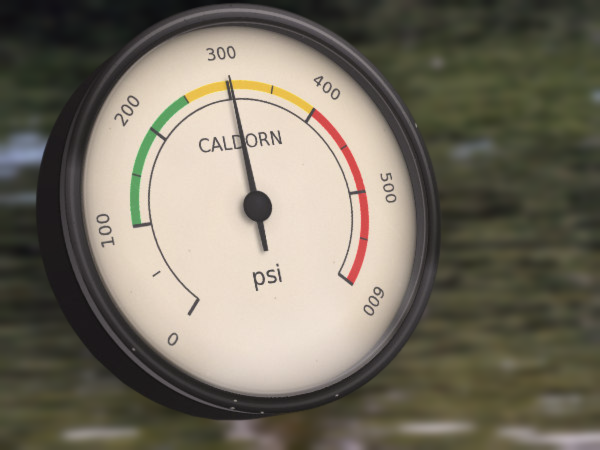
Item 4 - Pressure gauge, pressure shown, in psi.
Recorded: 300 psi
